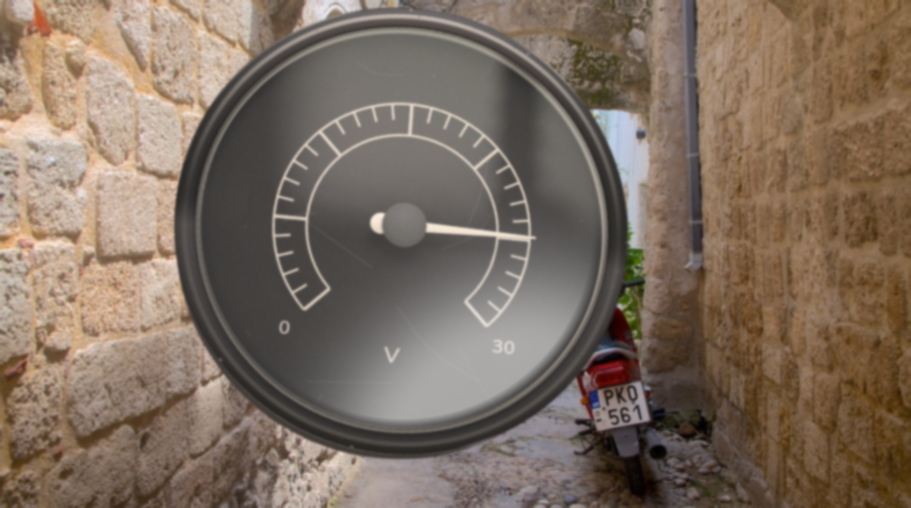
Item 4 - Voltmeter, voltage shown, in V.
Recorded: 25 V
